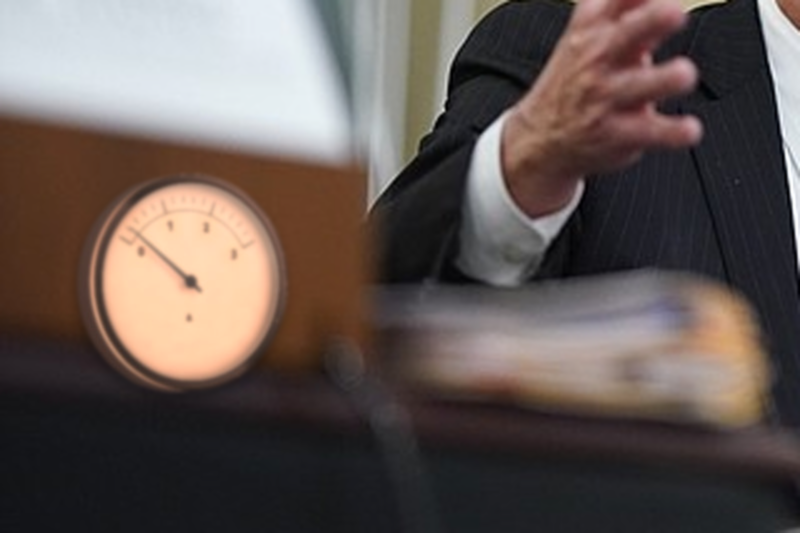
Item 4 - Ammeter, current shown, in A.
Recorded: 0.2 A
